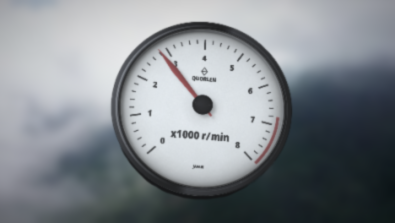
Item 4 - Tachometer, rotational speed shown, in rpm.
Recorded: 2800 rpm
